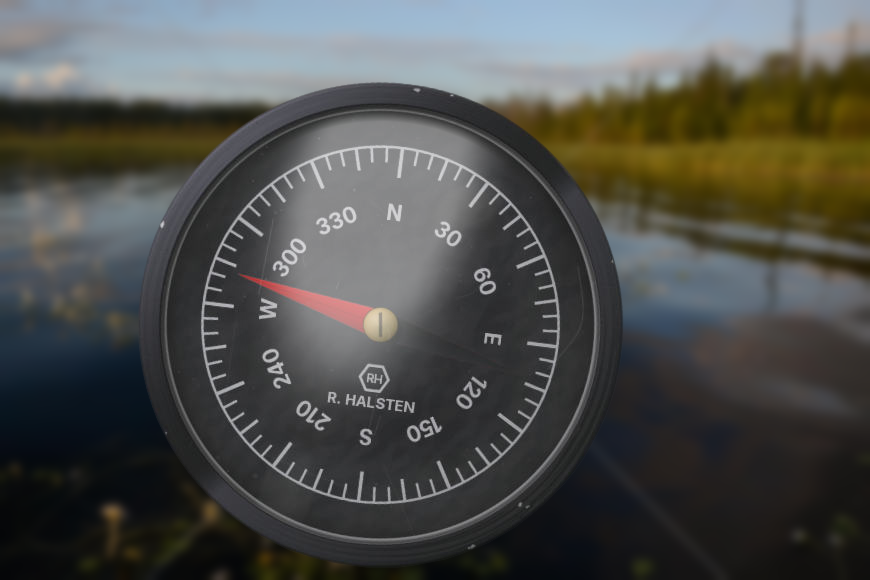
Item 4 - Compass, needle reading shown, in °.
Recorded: 282.5 °
